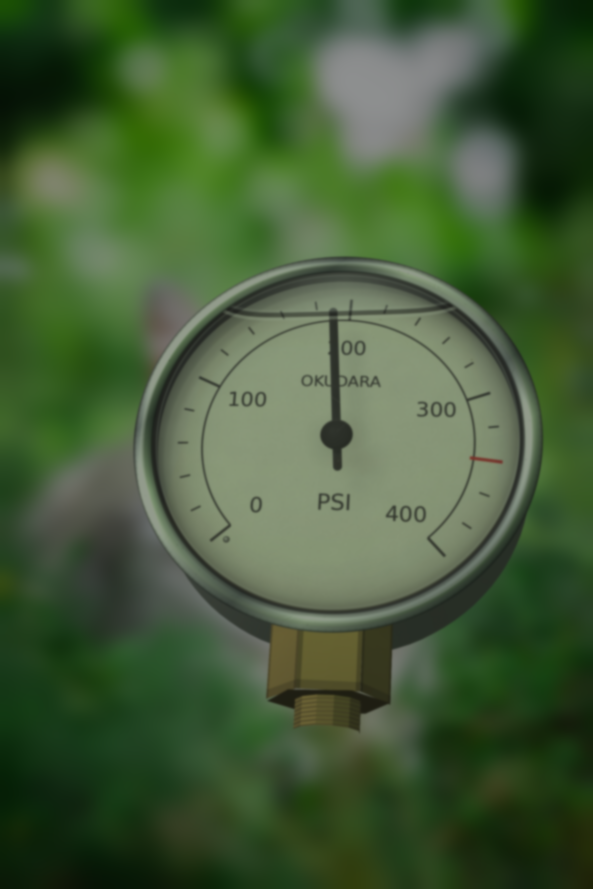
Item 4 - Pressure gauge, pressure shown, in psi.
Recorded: 190 psi
